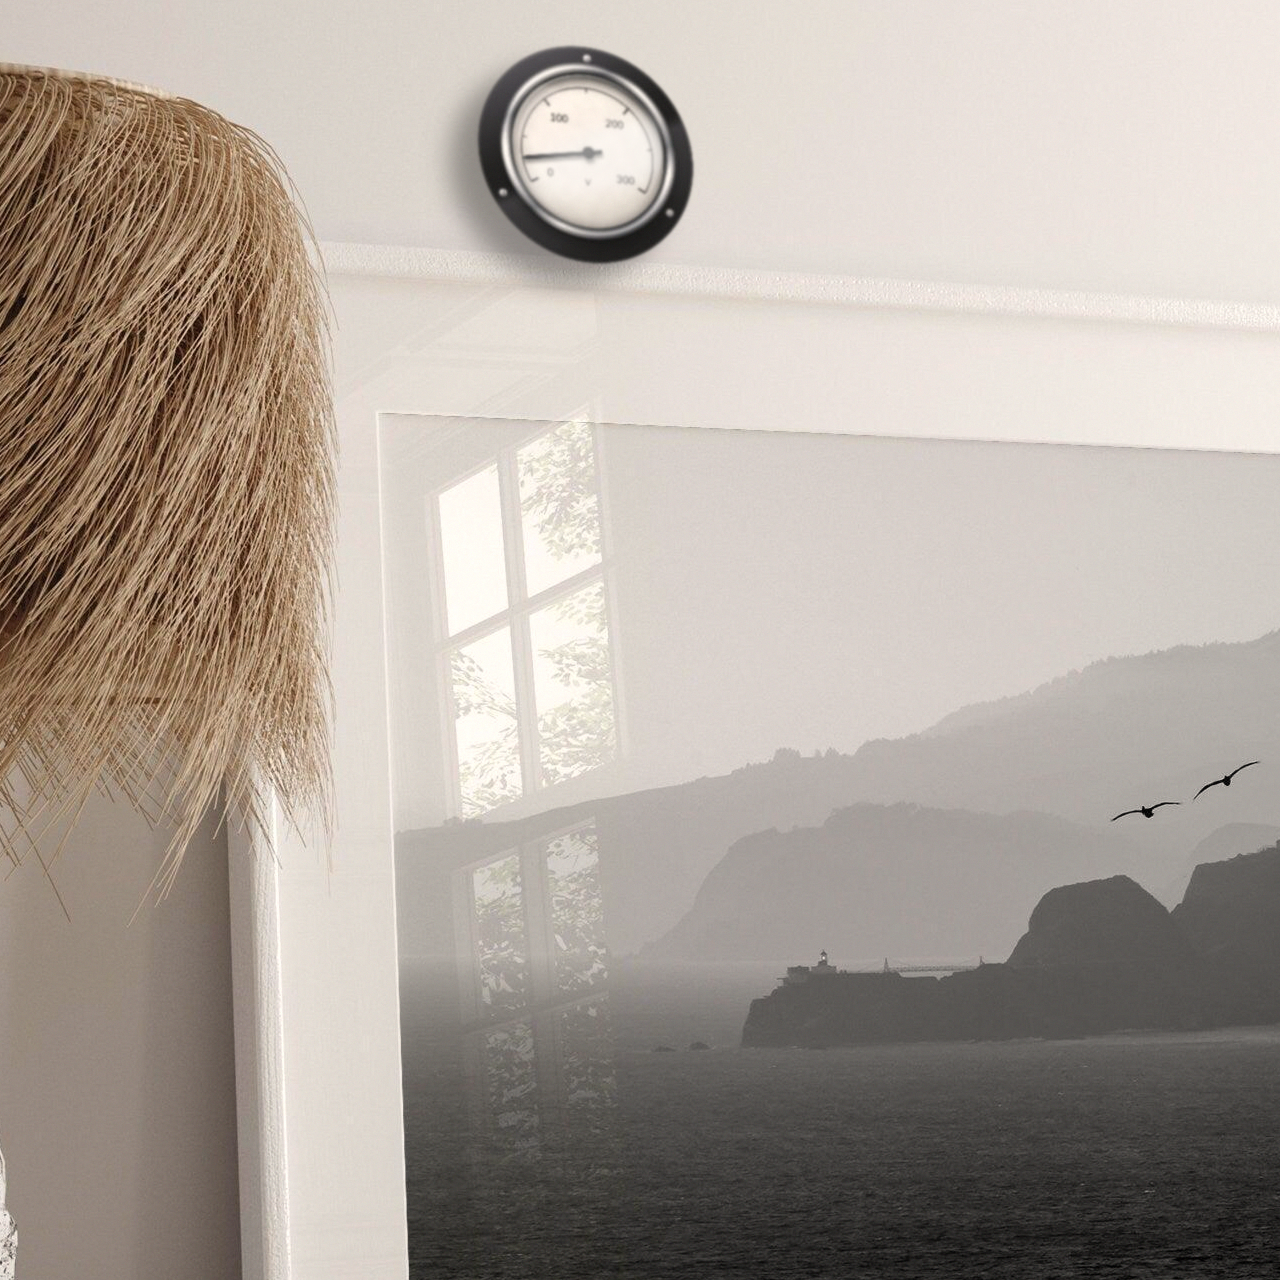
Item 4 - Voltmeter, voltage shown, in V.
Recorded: 25 V
